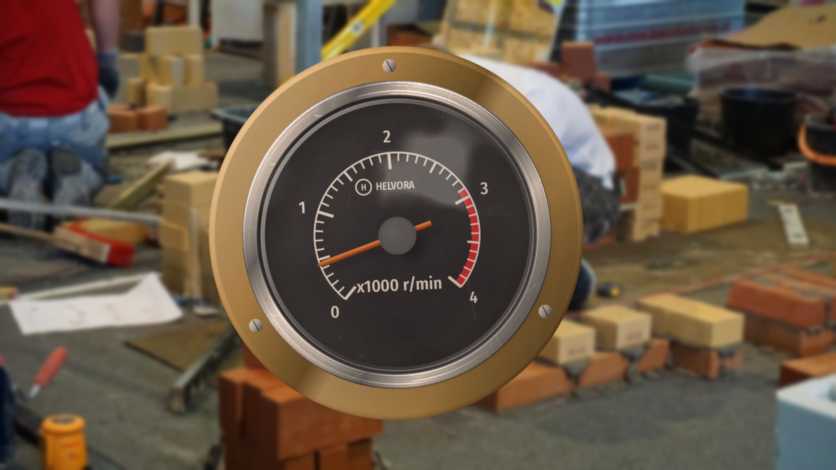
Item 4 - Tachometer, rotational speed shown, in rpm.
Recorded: 450 rpm
